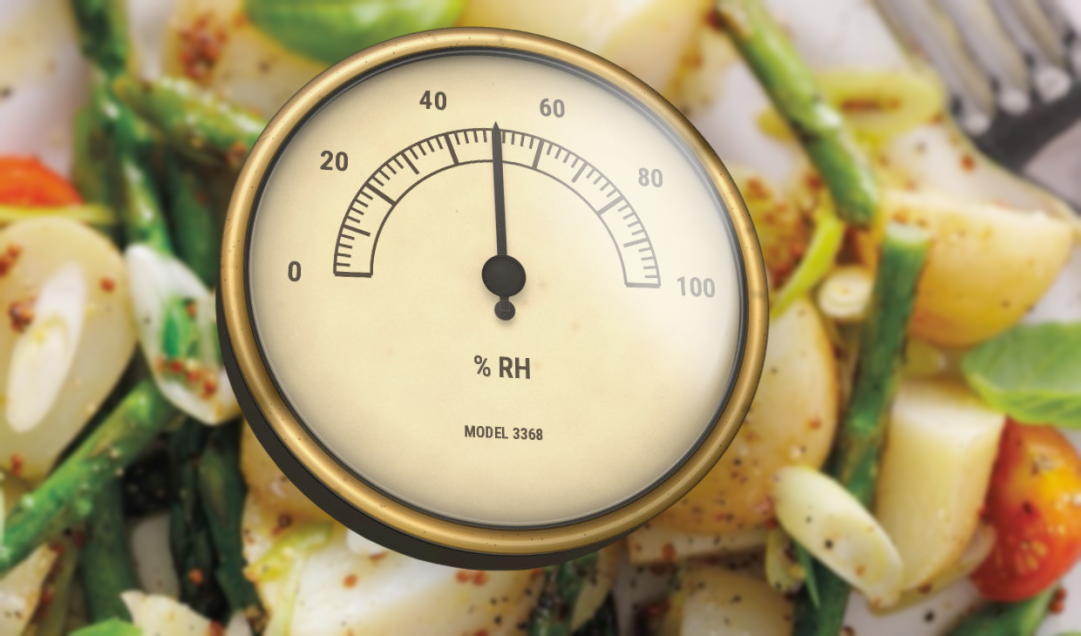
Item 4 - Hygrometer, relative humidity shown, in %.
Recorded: 50 %
